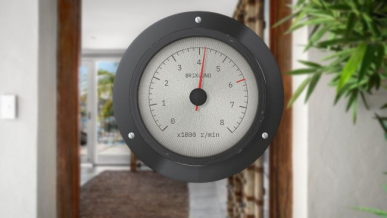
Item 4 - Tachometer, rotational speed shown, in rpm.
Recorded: 4200 rpm
